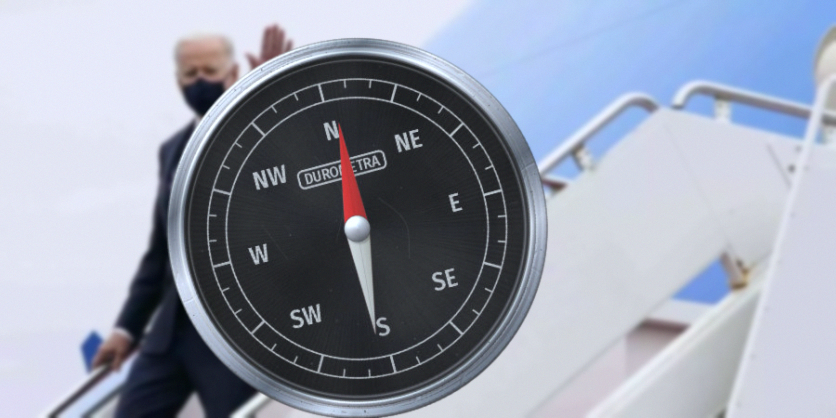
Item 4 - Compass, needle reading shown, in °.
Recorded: 5 °
